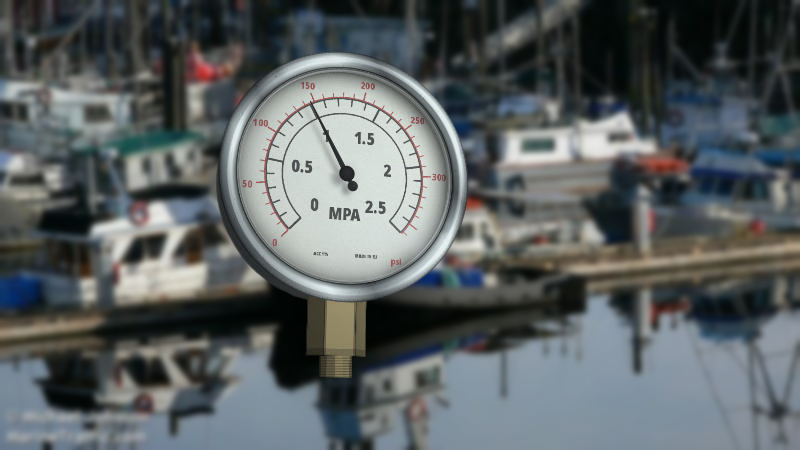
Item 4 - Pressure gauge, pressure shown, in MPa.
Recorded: 1 MPa
